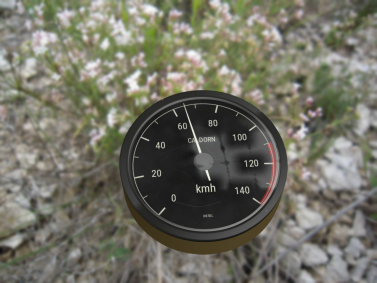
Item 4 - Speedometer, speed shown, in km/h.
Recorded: 65 km/h
